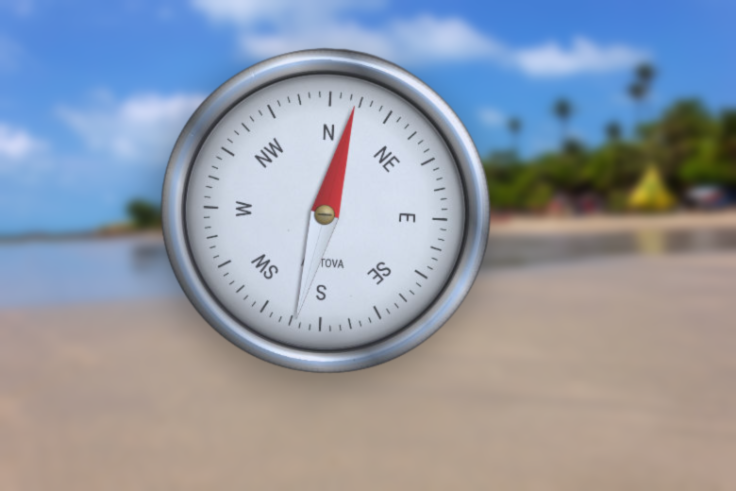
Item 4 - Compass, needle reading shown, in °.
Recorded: 12.5 °
